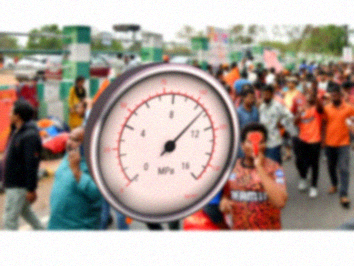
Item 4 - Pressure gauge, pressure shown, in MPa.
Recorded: 10.5 MPa
